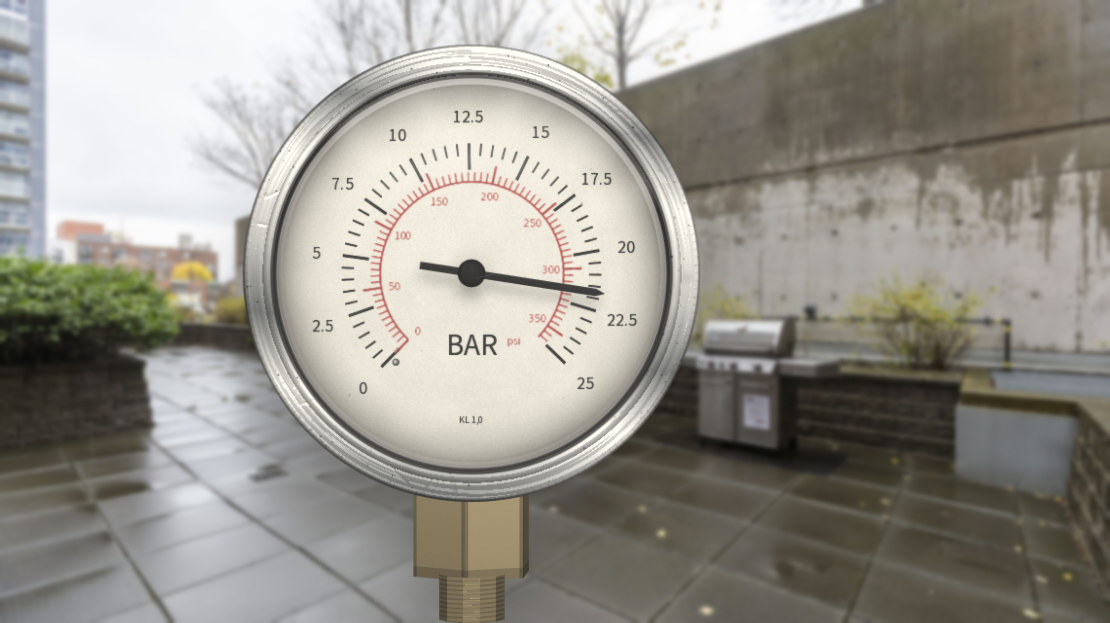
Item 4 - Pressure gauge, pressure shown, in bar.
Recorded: 21.75 bar
